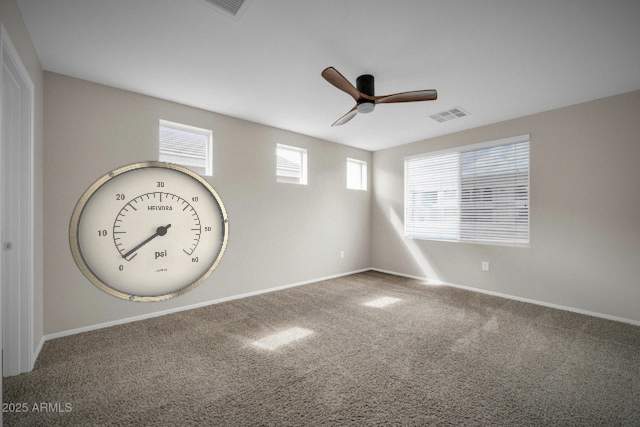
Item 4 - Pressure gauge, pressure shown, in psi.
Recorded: 2 psi
